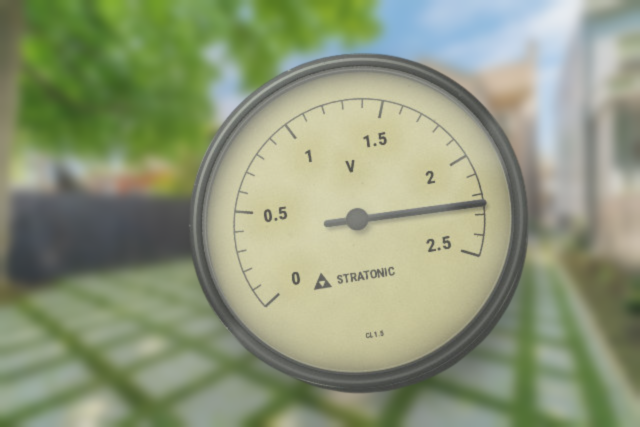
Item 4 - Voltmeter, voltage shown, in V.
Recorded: 2.25 V
